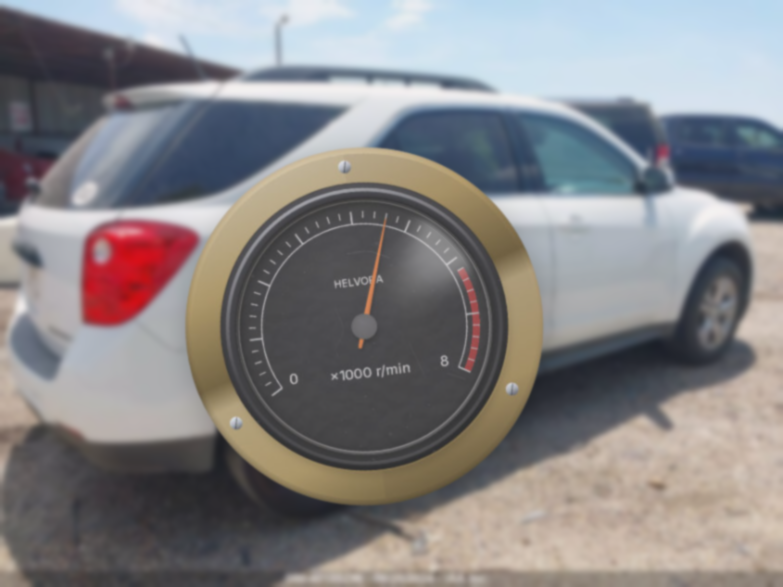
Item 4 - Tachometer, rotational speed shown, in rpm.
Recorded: 4600 rpm
